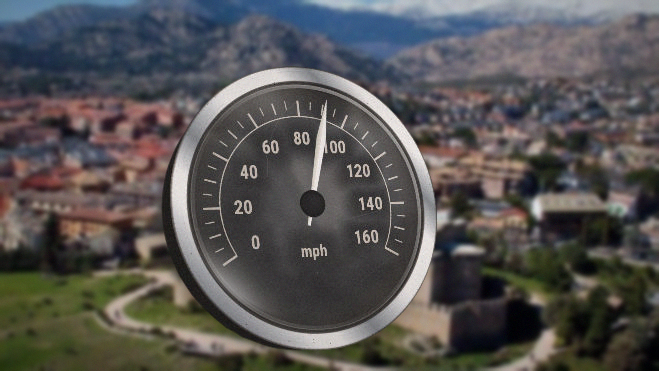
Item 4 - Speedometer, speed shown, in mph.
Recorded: 90 mph
